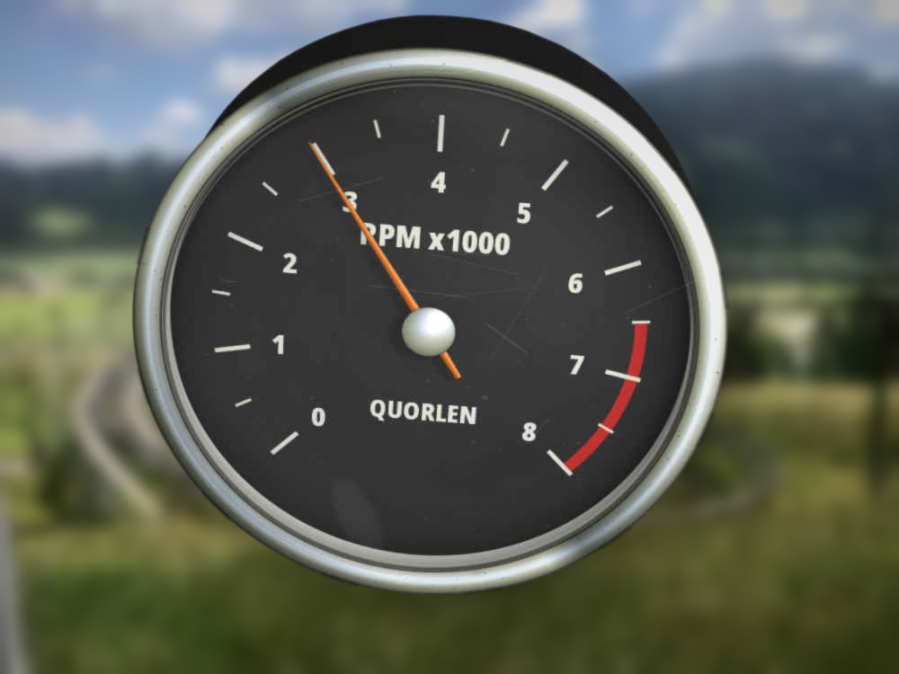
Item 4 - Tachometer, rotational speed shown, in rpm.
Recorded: 3000 rpm
